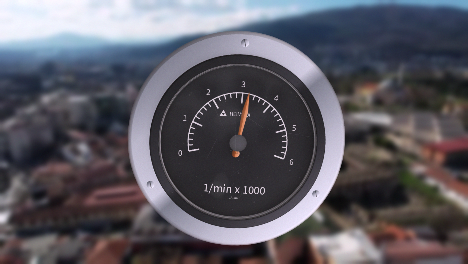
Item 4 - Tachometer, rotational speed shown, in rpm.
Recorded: 3200 rpm
